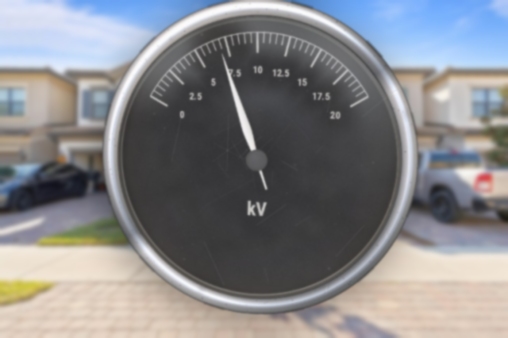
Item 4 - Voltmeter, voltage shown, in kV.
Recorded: 7 kV
